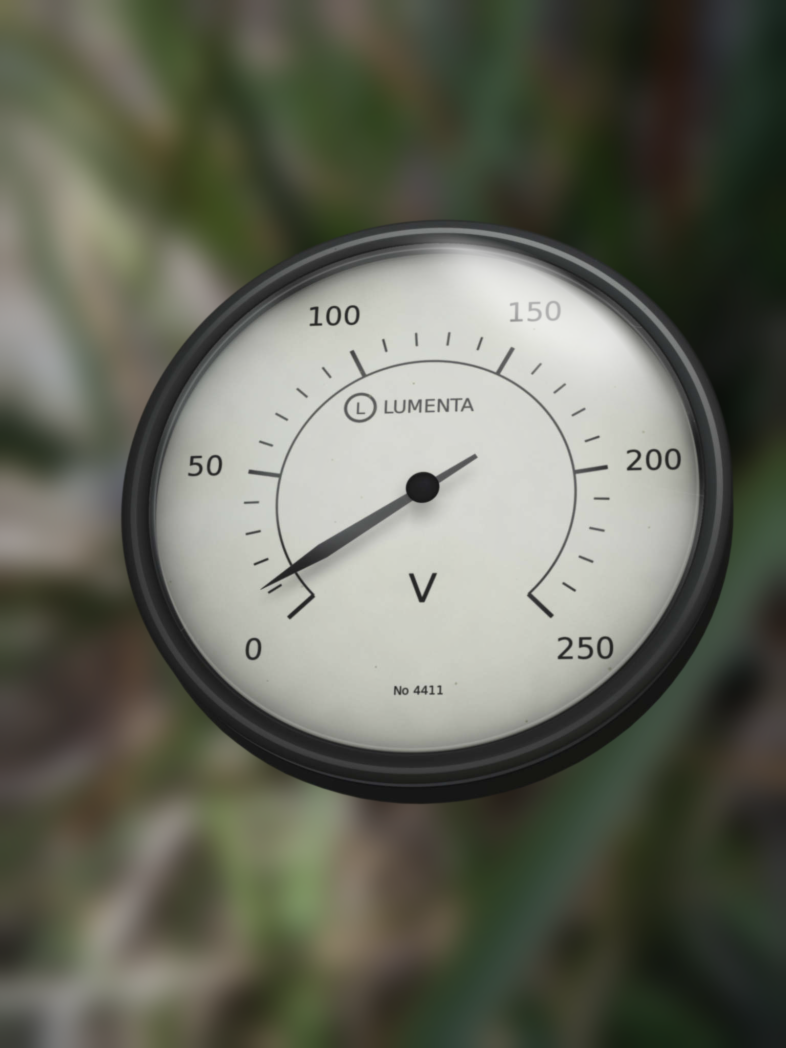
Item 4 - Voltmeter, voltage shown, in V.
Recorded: 10 V
